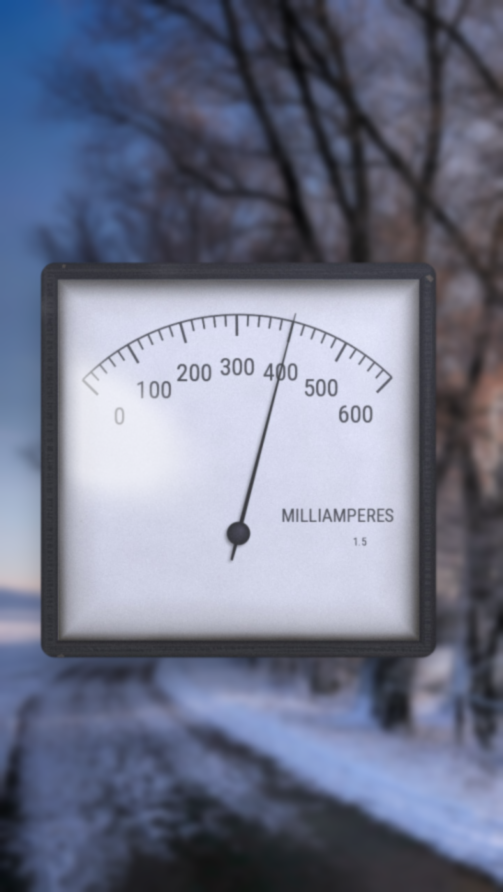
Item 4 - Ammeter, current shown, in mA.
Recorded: 400 mA
